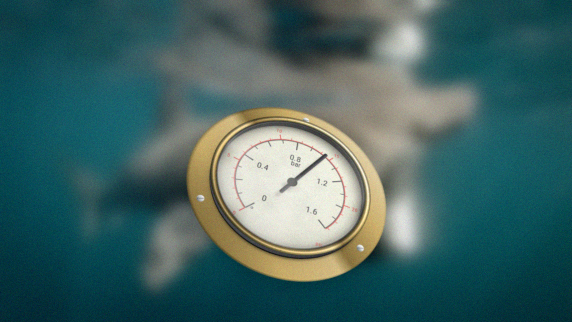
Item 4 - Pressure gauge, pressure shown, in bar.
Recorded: 1 bar
